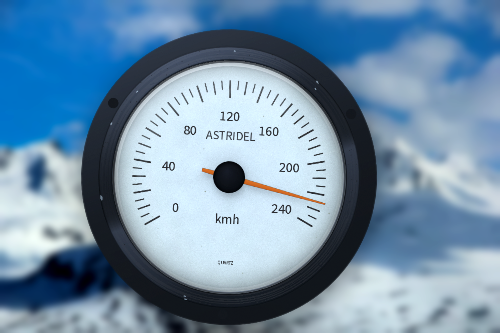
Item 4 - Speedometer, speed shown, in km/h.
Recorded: 225 km/h
